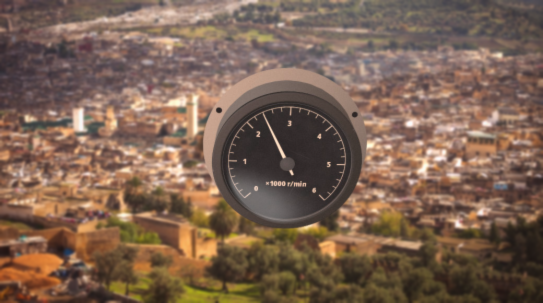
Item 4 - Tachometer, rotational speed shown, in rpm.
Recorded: 2400 rpm
